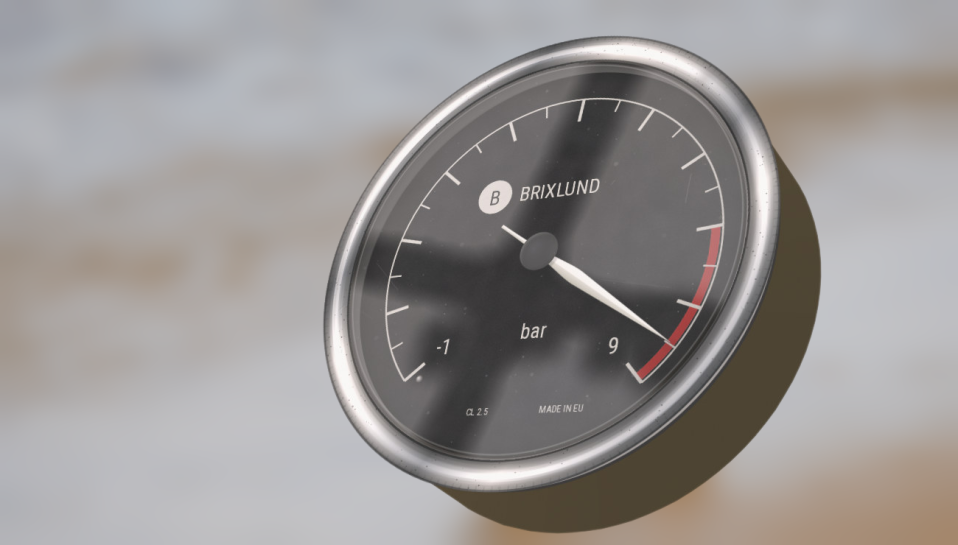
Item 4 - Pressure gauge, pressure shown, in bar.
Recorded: 8.5 bar
